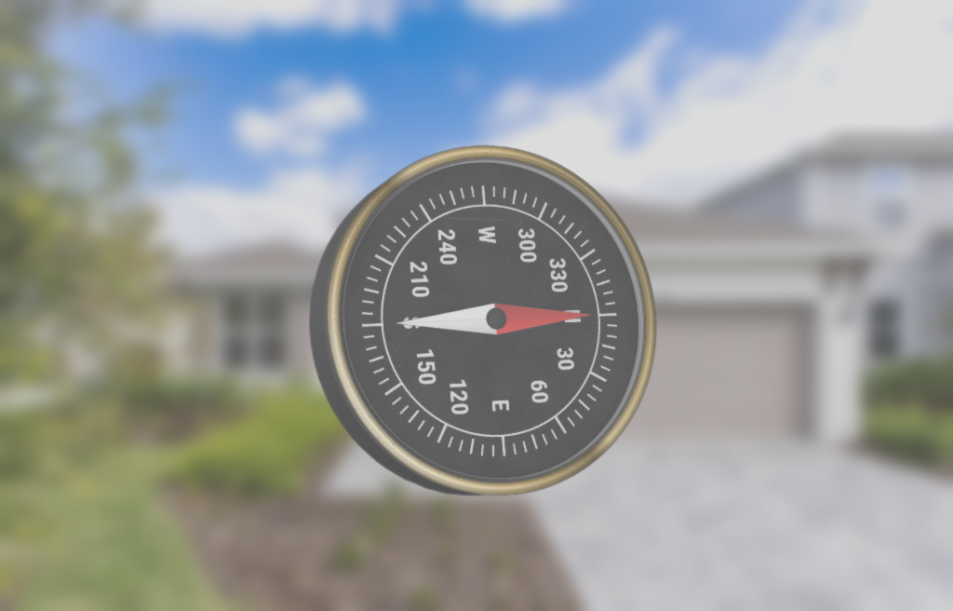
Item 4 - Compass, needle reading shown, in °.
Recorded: 0 °
